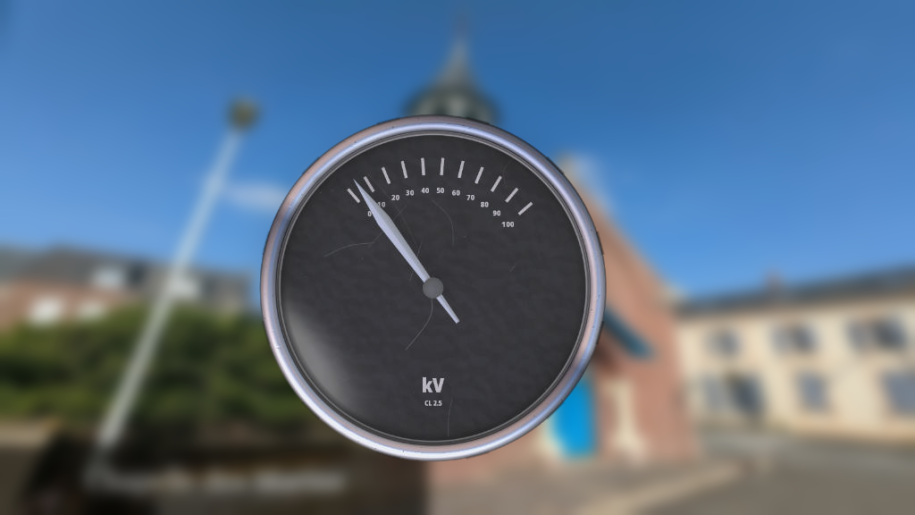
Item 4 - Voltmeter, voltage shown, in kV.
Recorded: 5 kV
